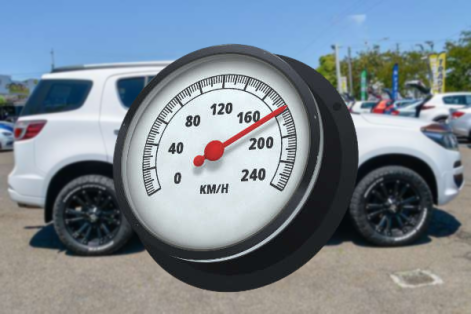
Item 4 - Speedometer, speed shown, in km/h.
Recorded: 180 km/h
